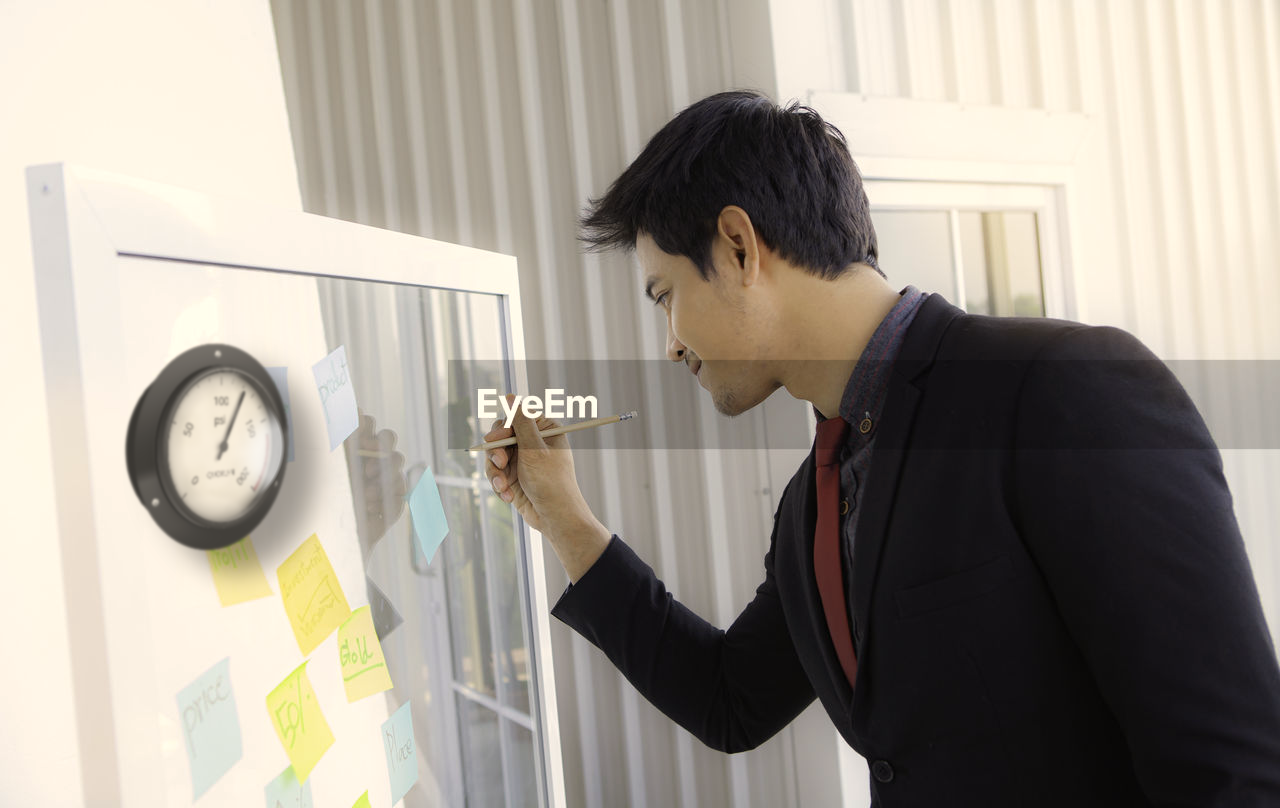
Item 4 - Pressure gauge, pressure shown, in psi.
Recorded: 120 psi
